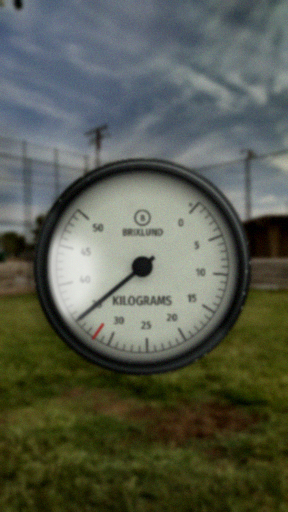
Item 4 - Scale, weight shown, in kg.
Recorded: 35 kg
